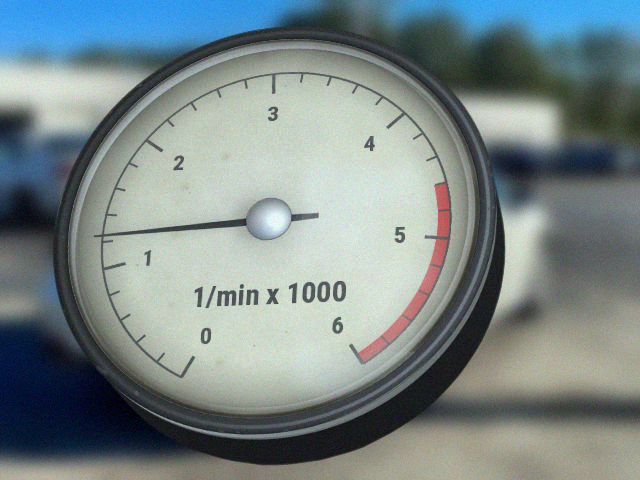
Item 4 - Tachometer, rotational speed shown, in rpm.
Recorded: 1200 rpm
